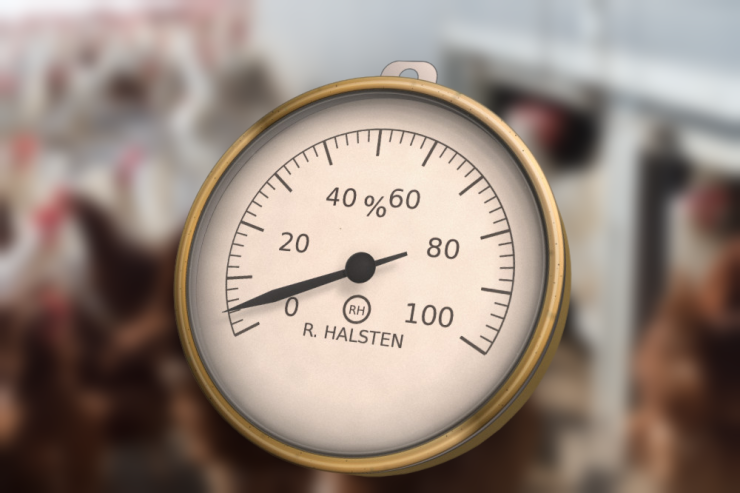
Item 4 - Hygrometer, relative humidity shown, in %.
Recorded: 4 %
